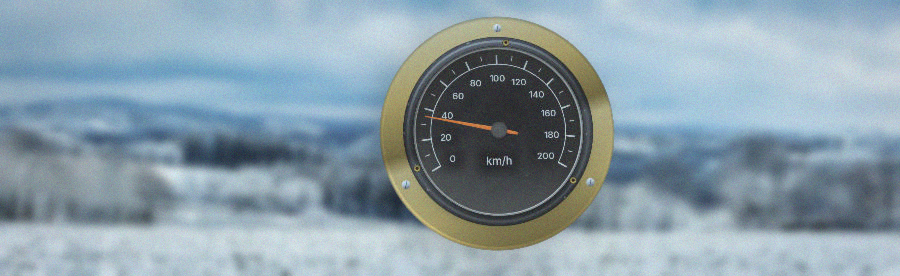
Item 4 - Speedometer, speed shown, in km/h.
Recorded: 35 km/h
